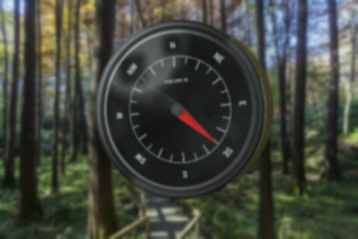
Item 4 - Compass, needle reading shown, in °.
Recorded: 135 °
